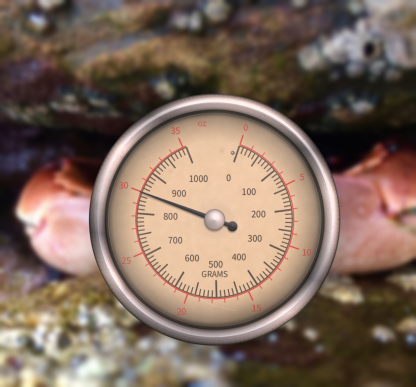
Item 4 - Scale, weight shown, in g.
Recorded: 850 g
